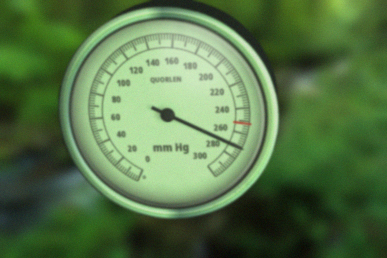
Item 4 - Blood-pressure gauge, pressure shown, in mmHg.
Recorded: 270 mmHg
